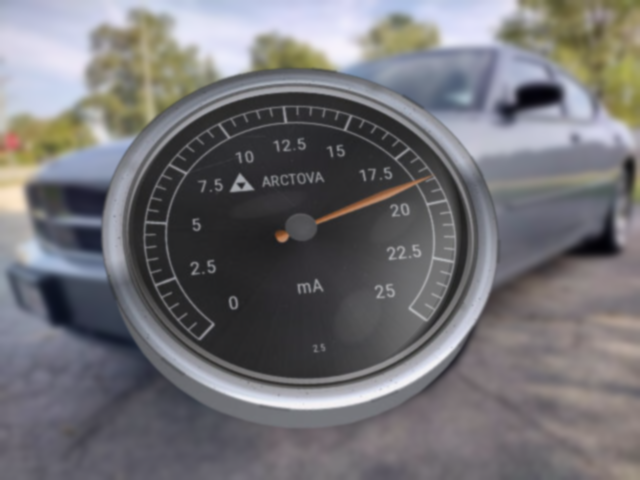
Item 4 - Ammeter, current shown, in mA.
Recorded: 19 mA
